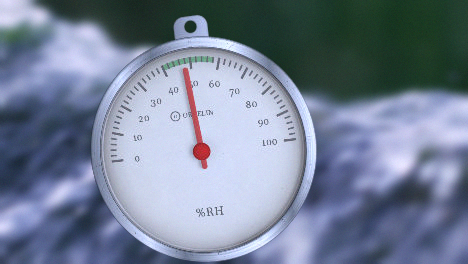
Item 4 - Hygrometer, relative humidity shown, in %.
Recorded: 48 %
